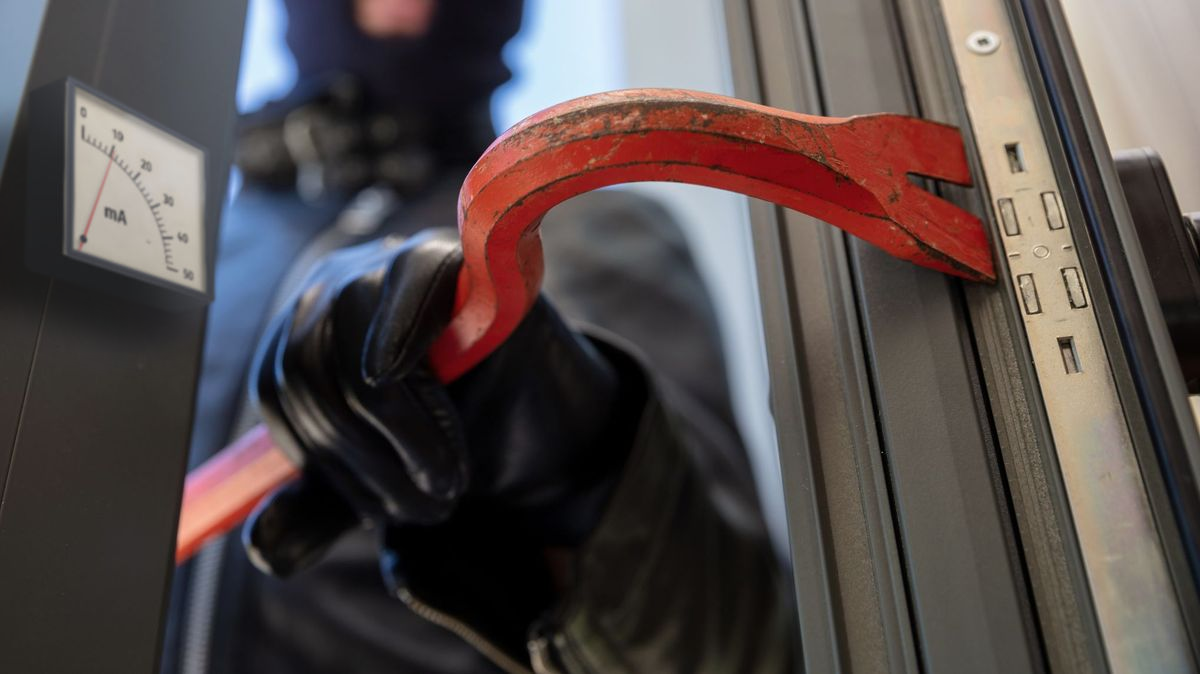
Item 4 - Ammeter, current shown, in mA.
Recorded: 10 mA
